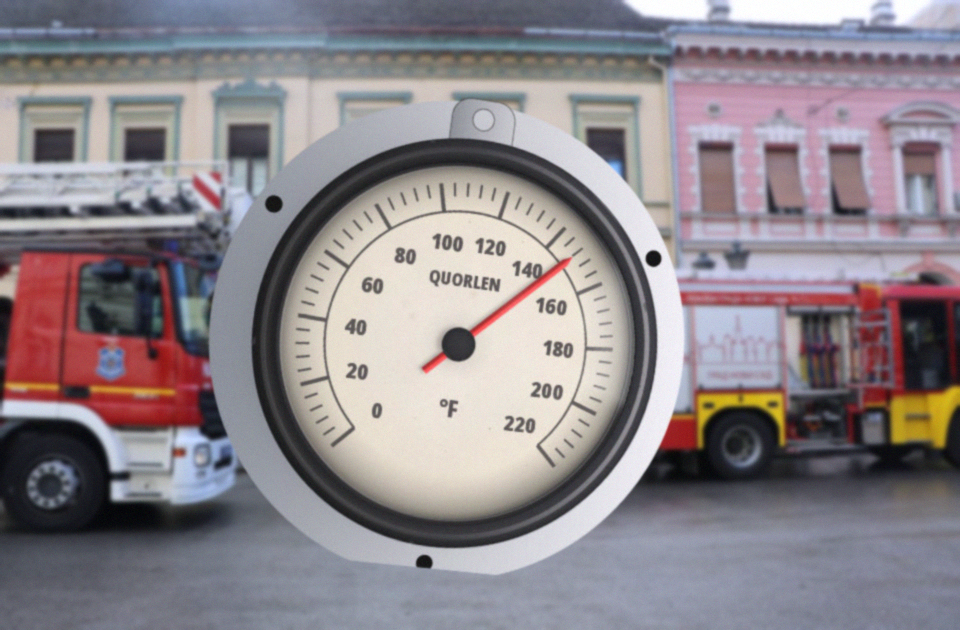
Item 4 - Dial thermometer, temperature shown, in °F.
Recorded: 148 °F
